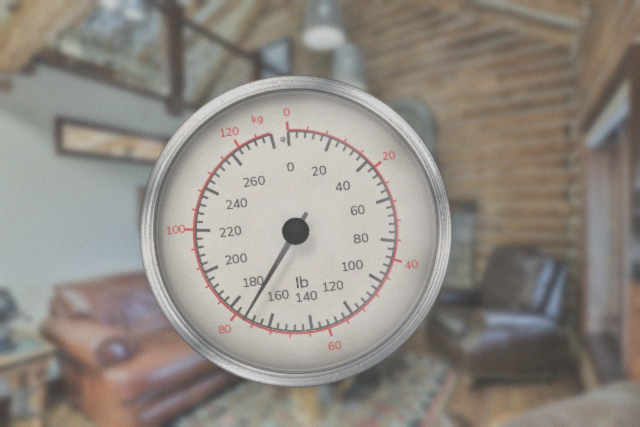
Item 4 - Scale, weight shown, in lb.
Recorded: 172 lb
